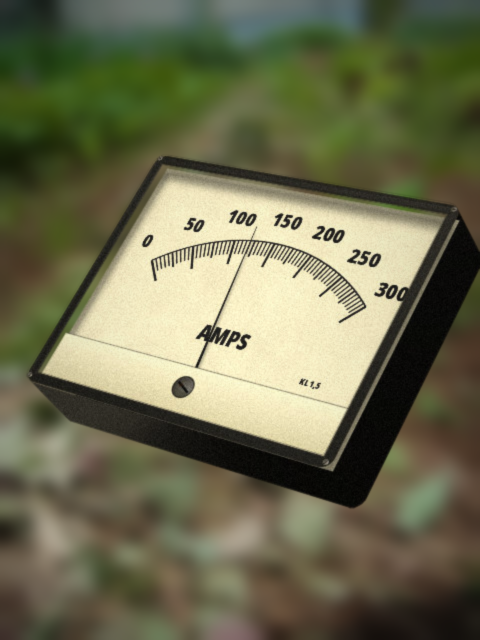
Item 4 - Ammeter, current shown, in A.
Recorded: 125 A
